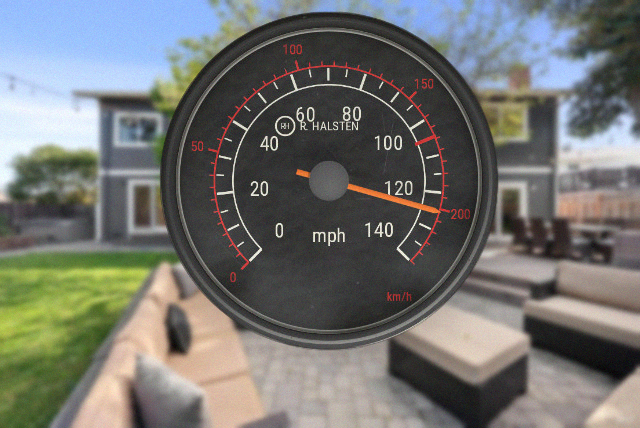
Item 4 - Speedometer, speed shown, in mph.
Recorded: 125 mph
